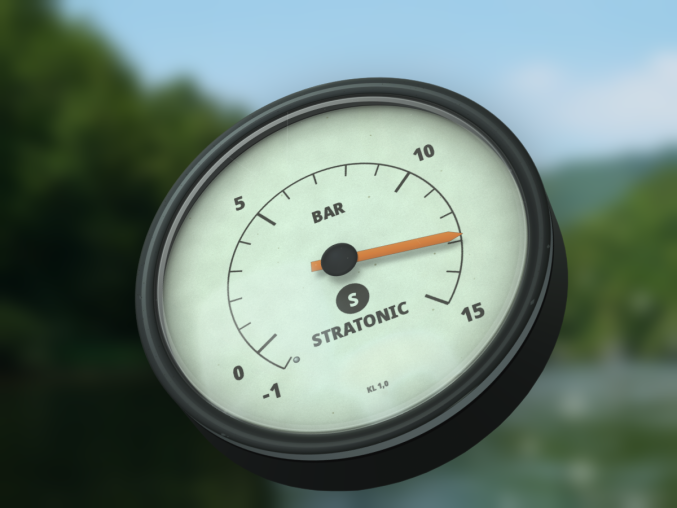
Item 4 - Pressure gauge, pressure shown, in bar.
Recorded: 13 bar
